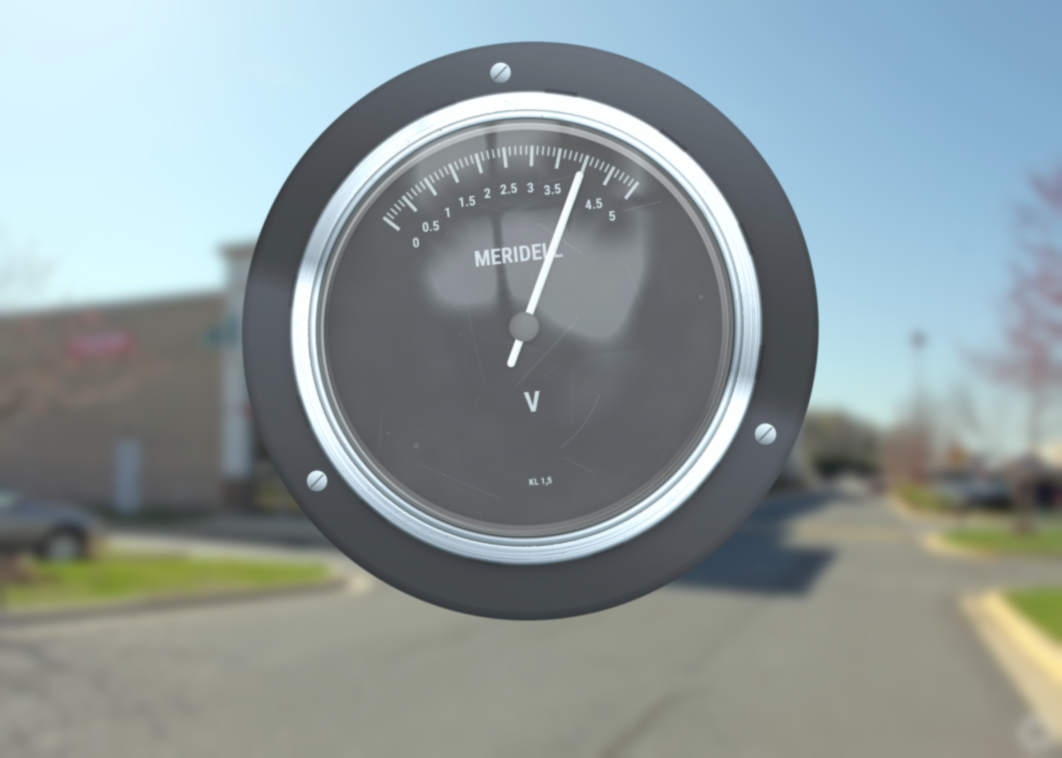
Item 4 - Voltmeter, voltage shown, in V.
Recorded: 4 V
